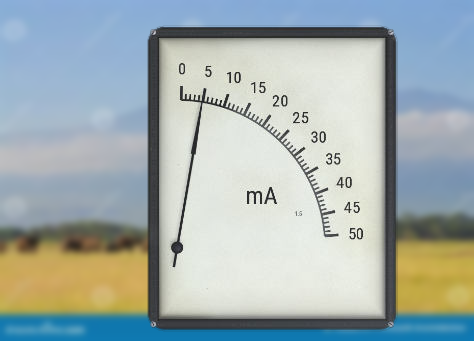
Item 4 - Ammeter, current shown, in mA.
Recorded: 5 mA
